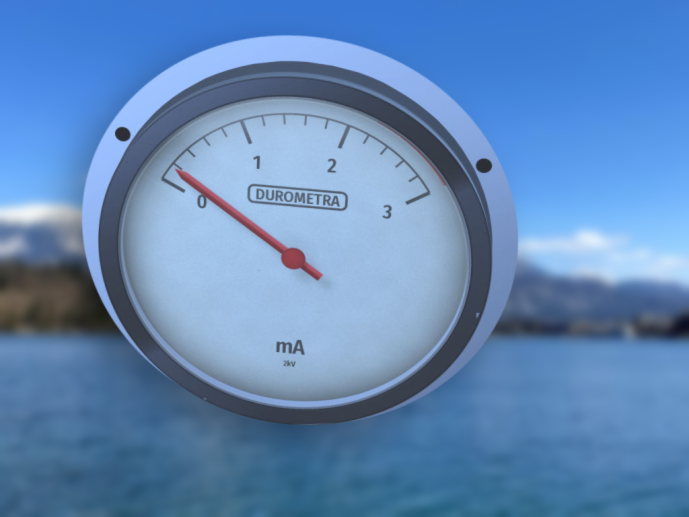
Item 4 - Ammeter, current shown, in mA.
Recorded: 0.2 mA
